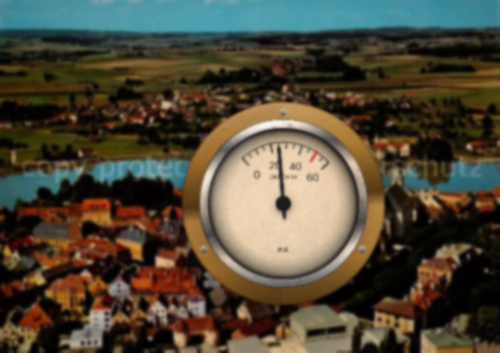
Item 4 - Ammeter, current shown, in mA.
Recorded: 25 mA
